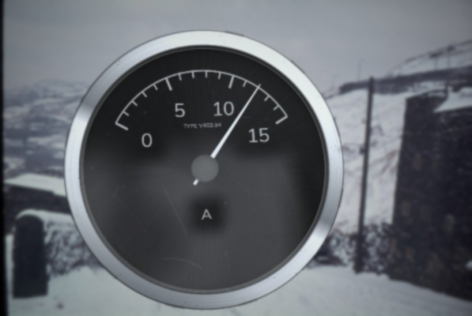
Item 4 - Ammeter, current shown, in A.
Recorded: 12 A
